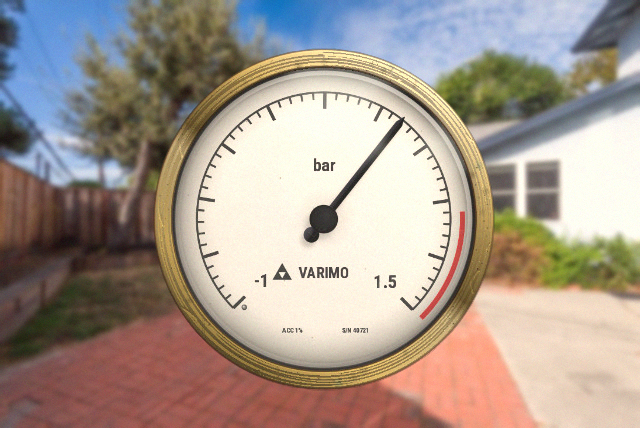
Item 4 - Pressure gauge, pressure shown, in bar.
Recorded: 0.6 bar
